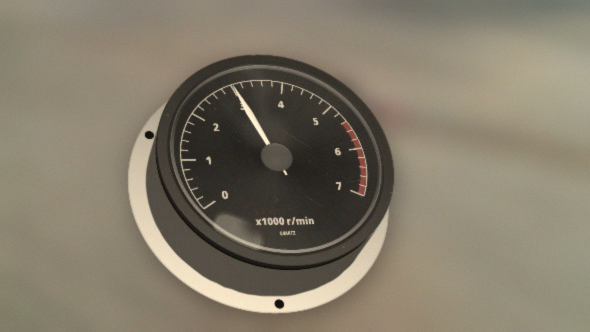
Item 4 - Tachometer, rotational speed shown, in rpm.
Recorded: 3000 rpm
